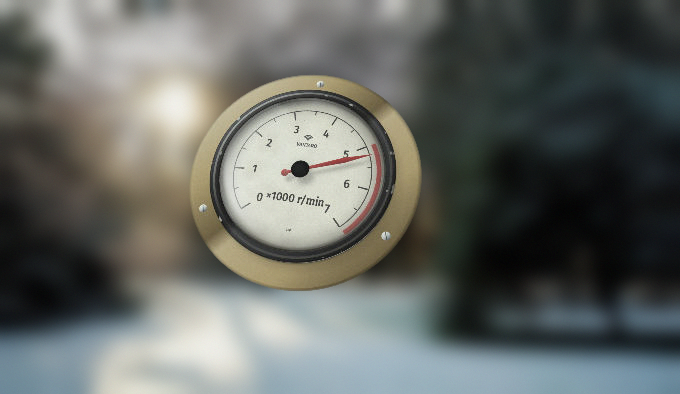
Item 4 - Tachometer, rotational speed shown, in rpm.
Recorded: 5250 rpm
